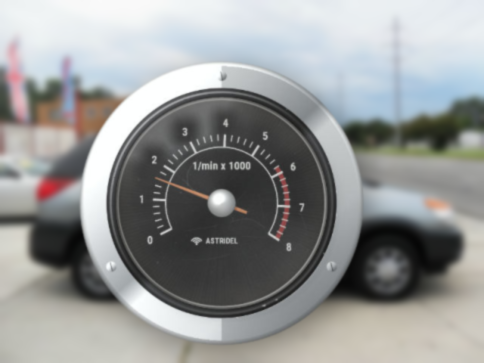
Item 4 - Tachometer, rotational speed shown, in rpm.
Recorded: 1600 rpm
